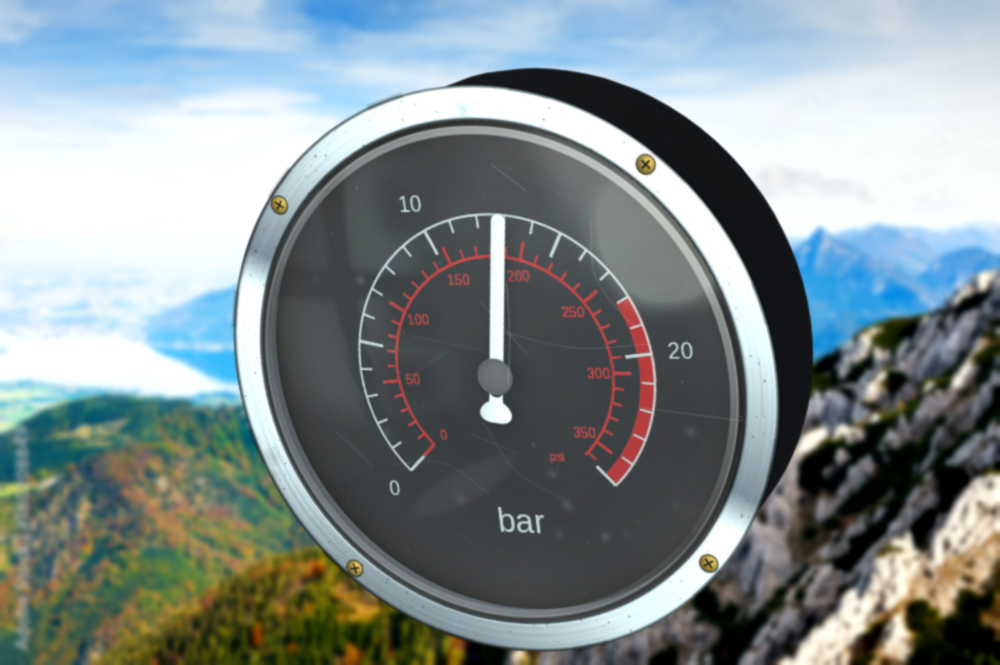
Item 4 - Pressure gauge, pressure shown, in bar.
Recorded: 13 bar
